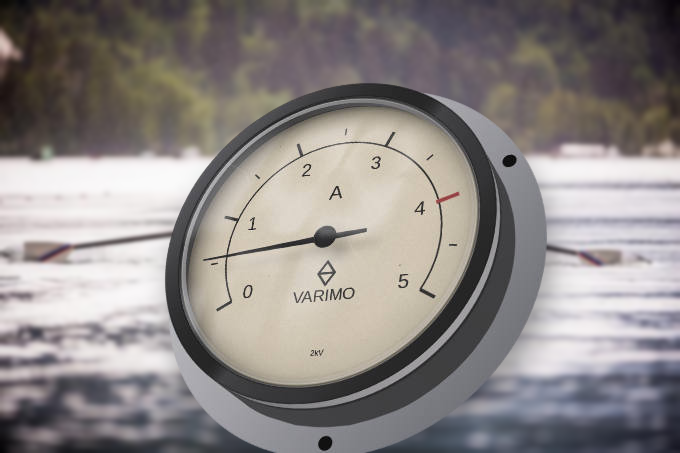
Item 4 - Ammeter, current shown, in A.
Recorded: 0.5 A
